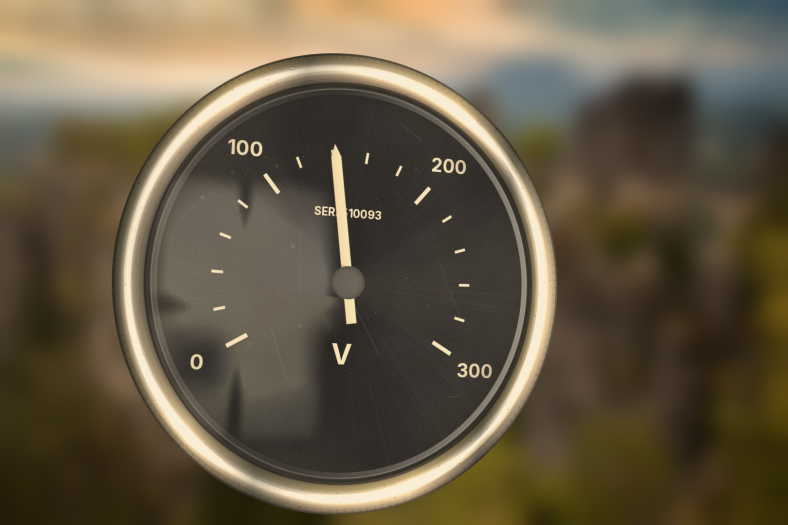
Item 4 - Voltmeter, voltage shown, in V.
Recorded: 140 V
